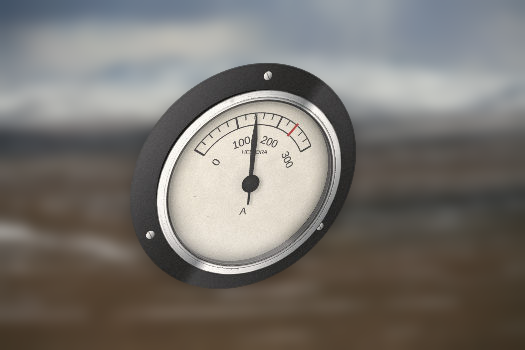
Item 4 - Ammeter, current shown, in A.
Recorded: 140 A
